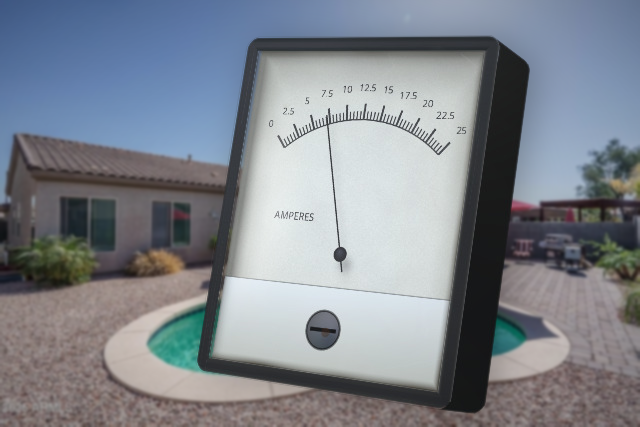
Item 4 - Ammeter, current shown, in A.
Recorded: 7.5 A
